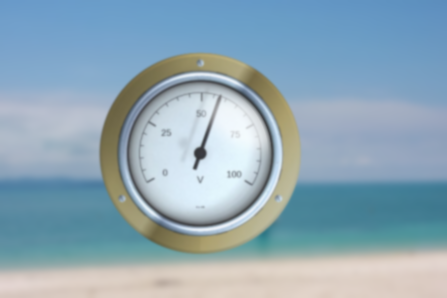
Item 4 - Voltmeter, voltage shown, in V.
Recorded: 57.5 V
